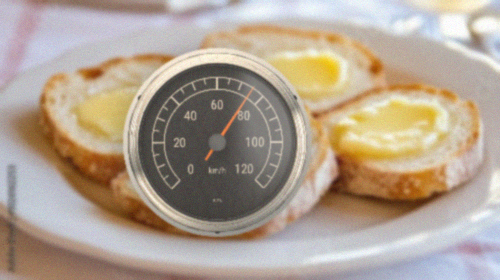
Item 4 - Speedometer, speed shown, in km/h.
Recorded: 75 km/h
